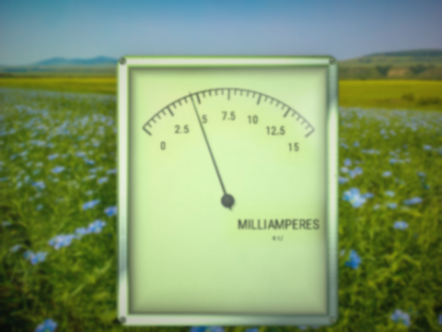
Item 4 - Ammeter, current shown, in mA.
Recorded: 4.5 mA
